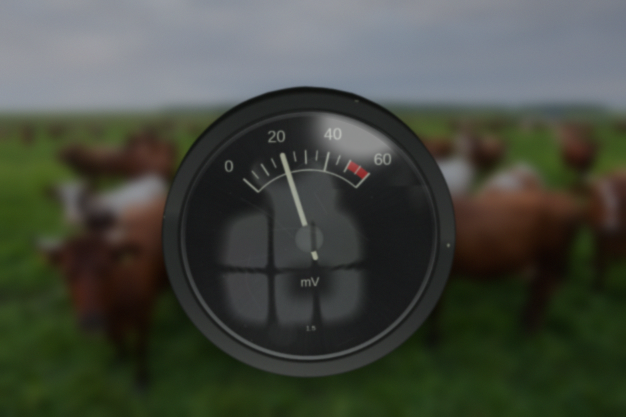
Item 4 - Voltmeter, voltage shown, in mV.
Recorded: 20 mV
